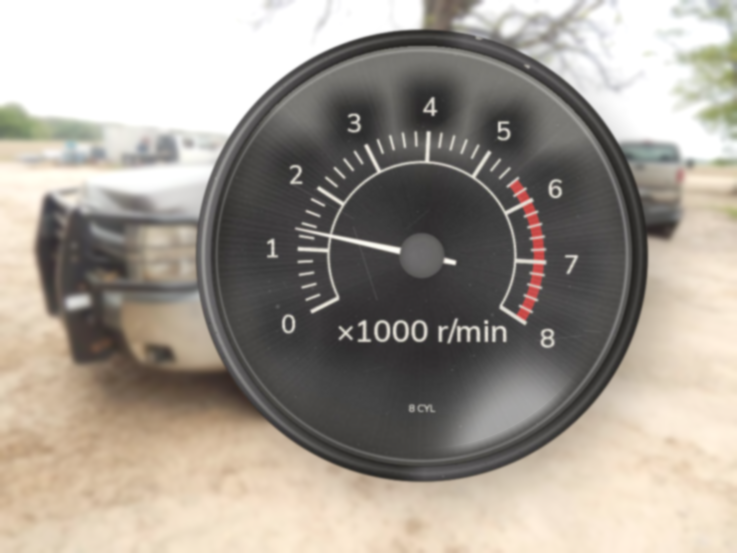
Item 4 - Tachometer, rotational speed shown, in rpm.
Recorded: 1300 rpm
